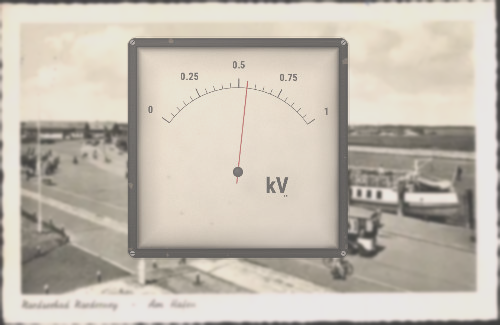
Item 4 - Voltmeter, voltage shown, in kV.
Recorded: 0.55 kV
